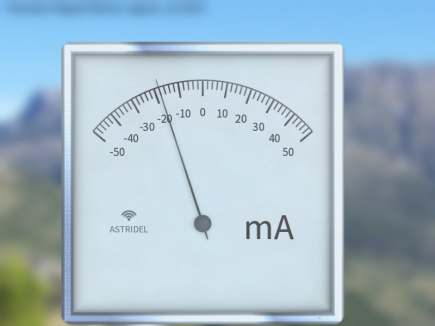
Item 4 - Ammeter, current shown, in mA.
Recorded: -18 mA
